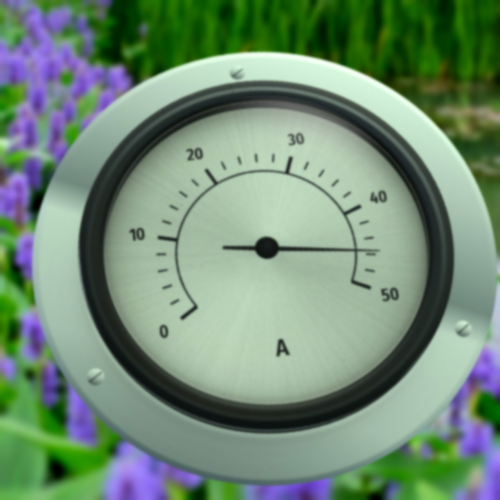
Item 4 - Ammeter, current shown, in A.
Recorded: 46 A
